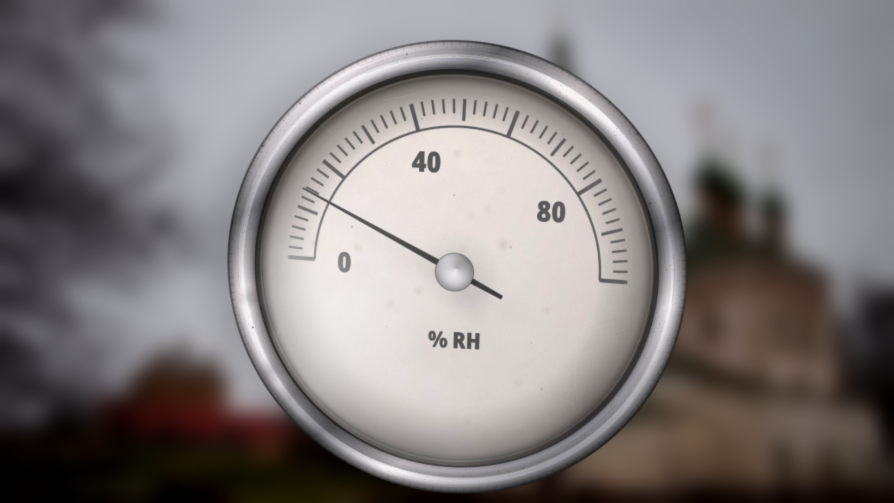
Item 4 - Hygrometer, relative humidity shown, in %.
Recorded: 14 %
